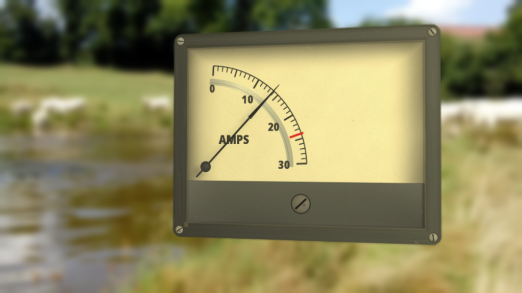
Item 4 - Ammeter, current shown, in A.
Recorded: 14 A
